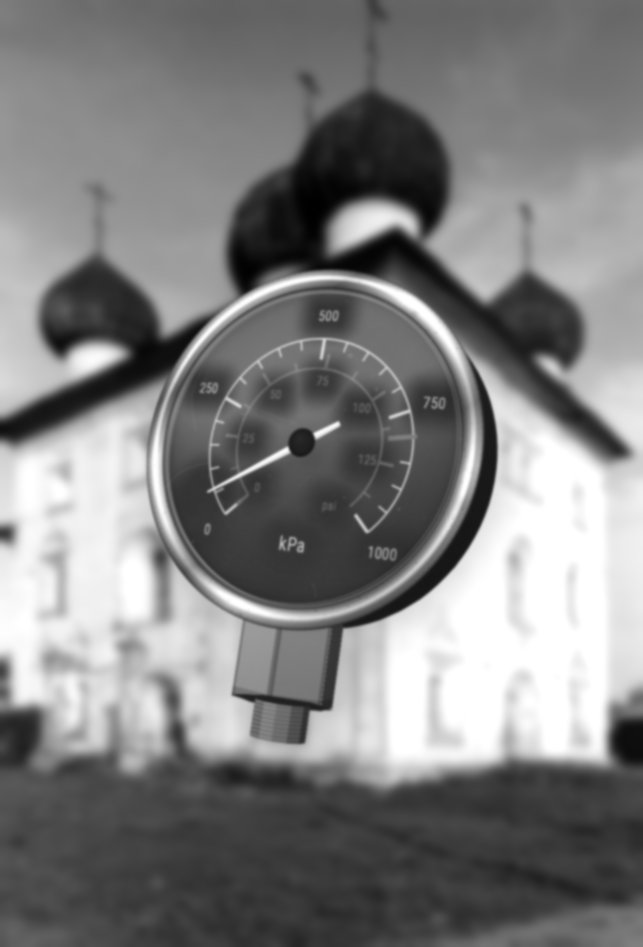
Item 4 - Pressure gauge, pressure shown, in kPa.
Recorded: 50 kPa
